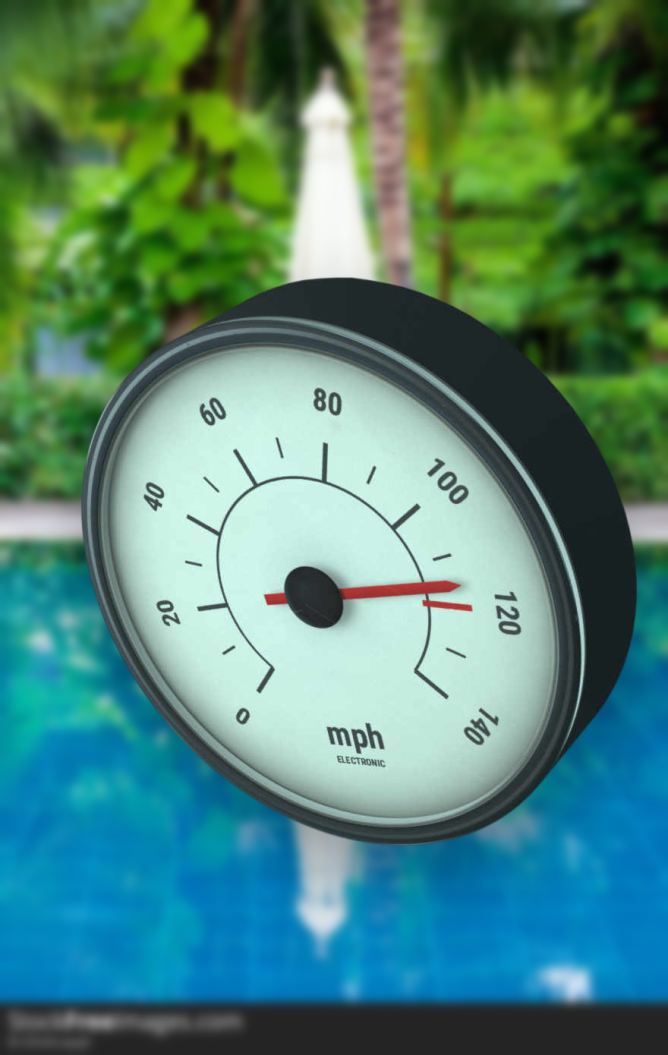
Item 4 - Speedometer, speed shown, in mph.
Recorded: 115 mph
